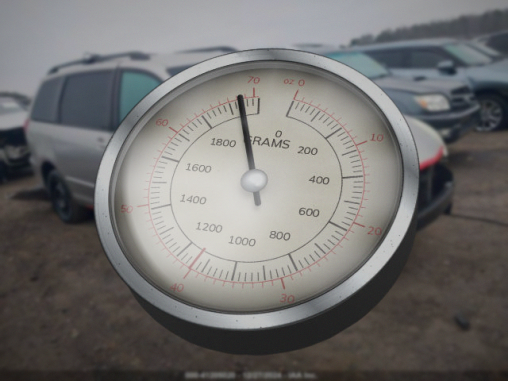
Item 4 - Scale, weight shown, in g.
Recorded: 1940 g
